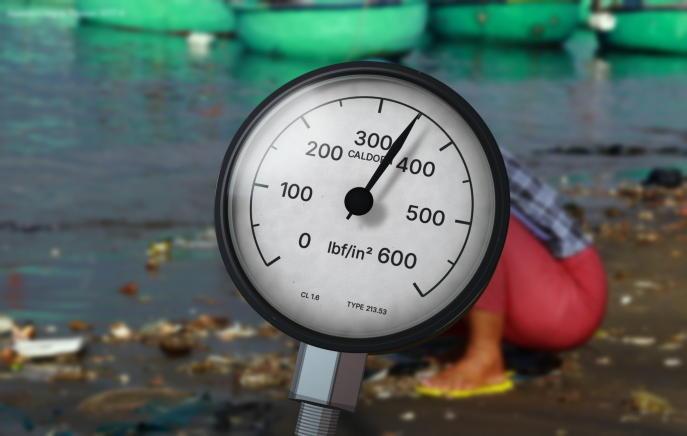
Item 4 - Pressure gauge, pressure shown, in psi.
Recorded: 350 psi
